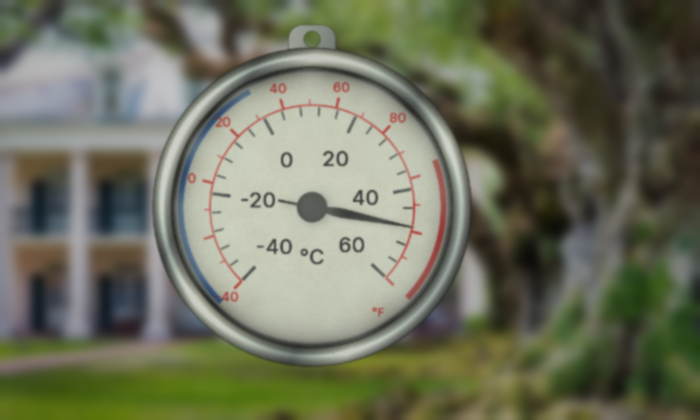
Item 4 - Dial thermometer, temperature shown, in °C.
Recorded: 48 °C
